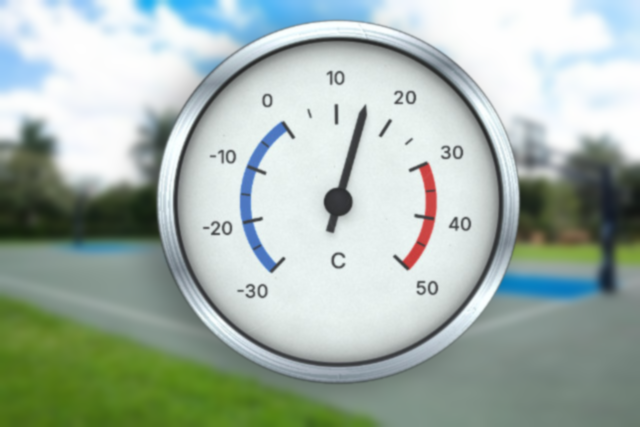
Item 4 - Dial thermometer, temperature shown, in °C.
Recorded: 15 °C
